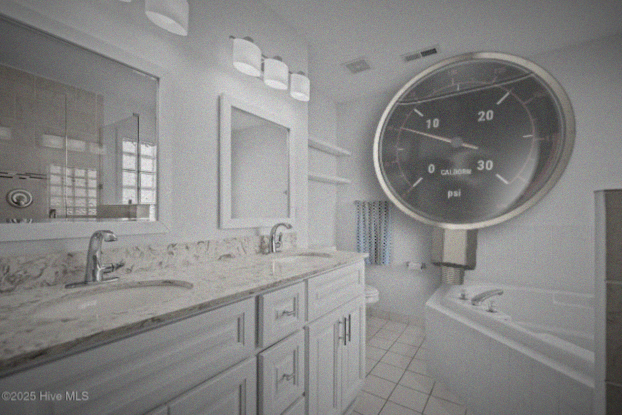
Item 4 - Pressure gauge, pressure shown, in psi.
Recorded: 7.5 psi
